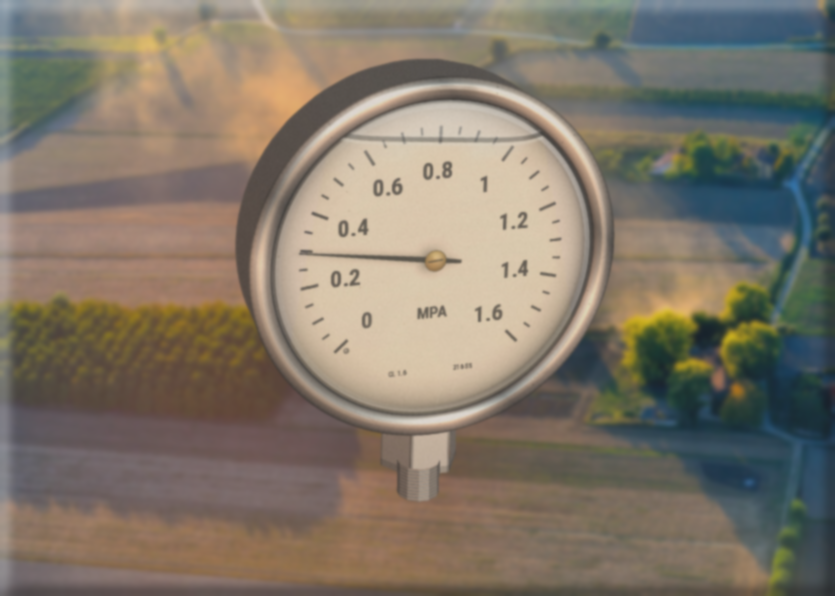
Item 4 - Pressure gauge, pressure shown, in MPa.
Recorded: 0.3 MPa
